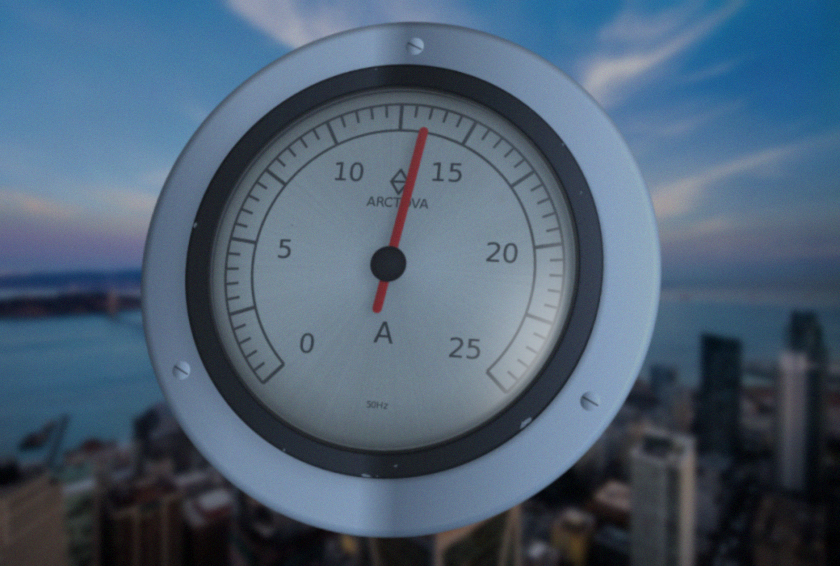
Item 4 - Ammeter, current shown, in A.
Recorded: 13.5 A
